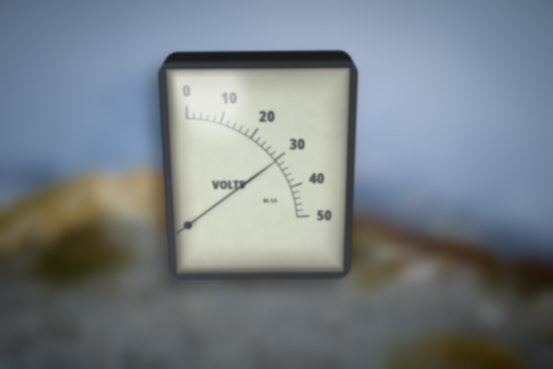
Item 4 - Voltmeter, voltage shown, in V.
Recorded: 30 V
